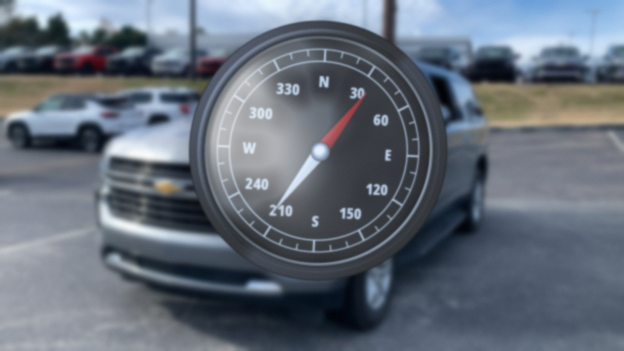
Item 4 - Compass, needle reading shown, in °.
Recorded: 35 °
